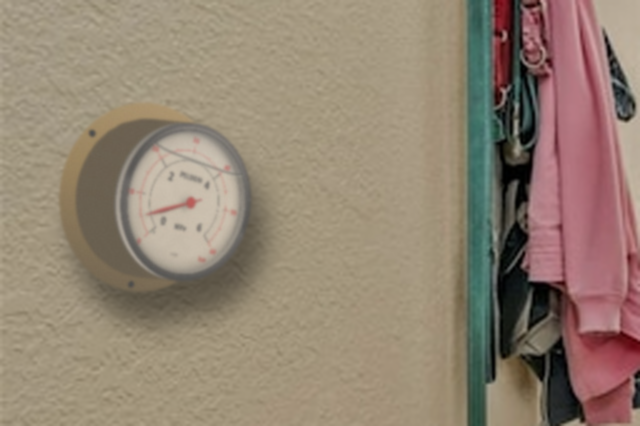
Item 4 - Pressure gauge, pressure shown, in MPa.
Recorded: 0.5 MPa
